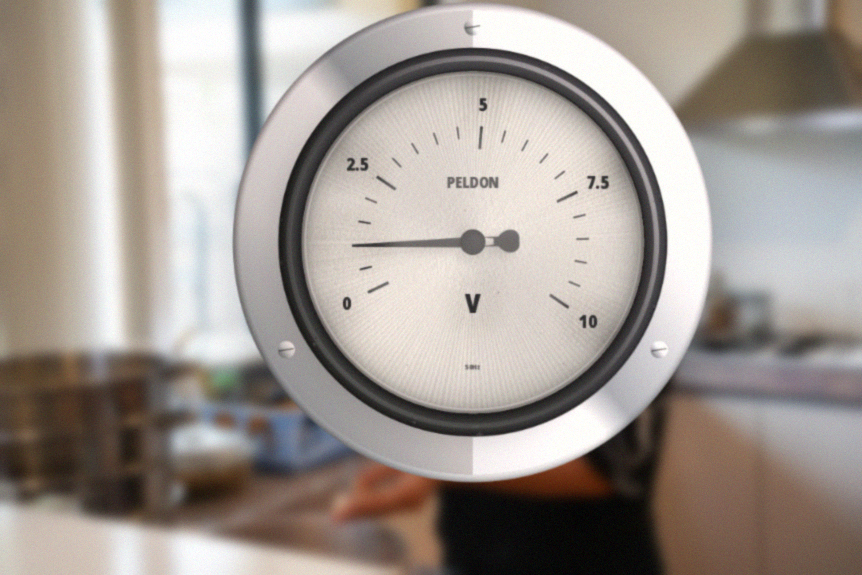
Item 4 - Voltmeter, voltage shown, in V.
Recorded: 1 V
